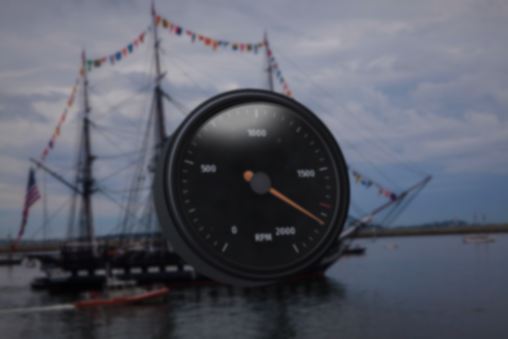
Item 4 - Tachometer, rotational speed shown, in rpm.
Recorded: 1800 rpm
